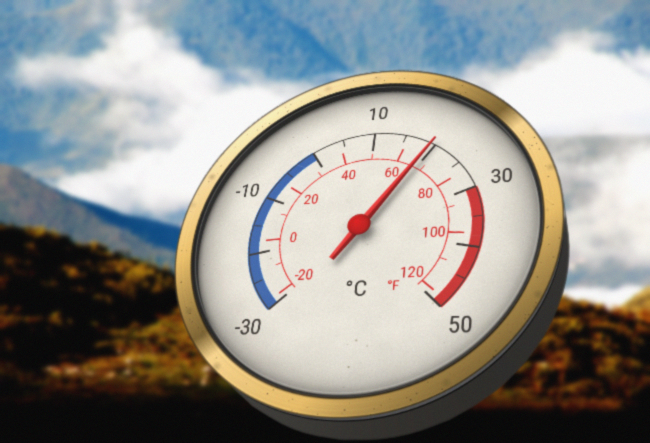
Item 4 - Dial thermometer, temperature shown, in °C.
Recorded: 20 °C
